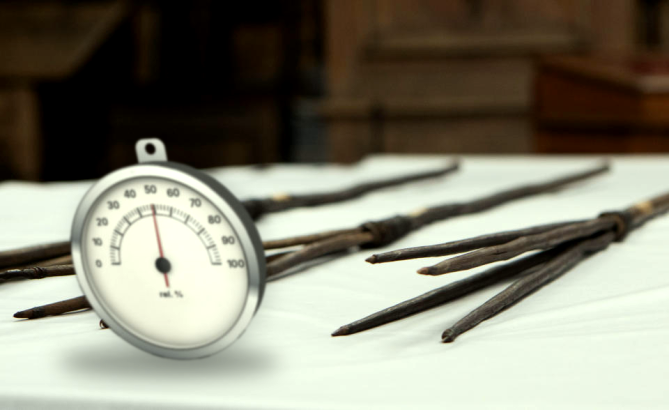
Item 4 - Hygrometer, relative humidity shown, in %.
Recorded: 50 %
